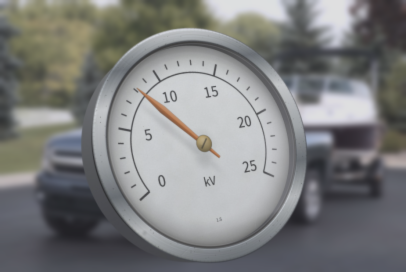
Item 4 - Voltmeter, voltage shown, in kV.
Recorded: 8 kV
